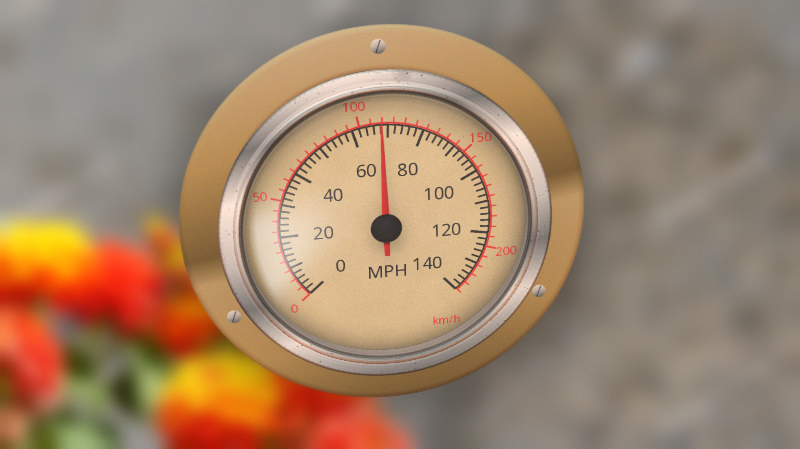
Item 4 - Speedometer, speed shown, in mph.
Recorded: 68 mph
